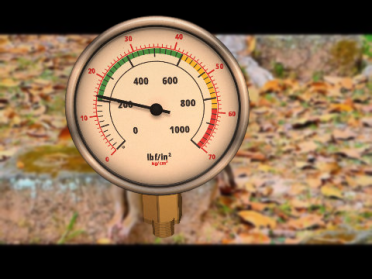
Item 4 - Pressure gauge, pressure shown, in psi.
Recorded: 220 psi
